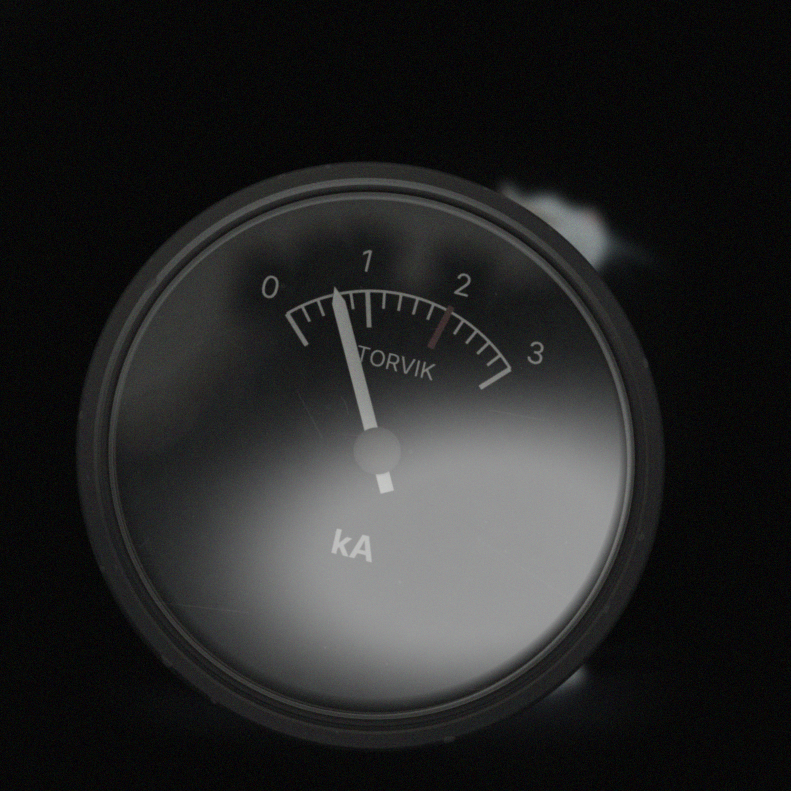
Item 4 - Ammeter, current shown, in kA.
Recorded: 0.6 kA
